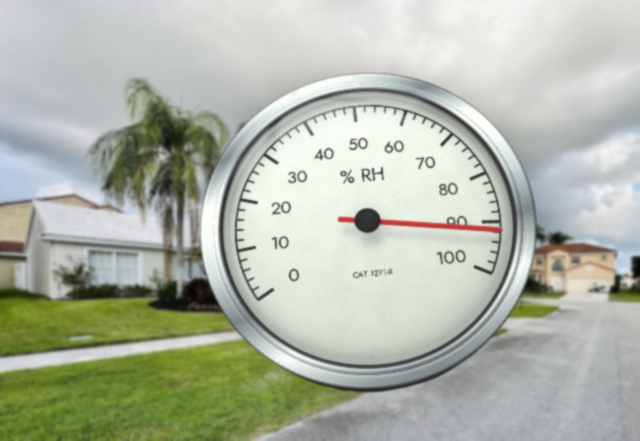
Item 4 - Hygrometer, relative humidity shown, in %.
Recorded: 92 %
